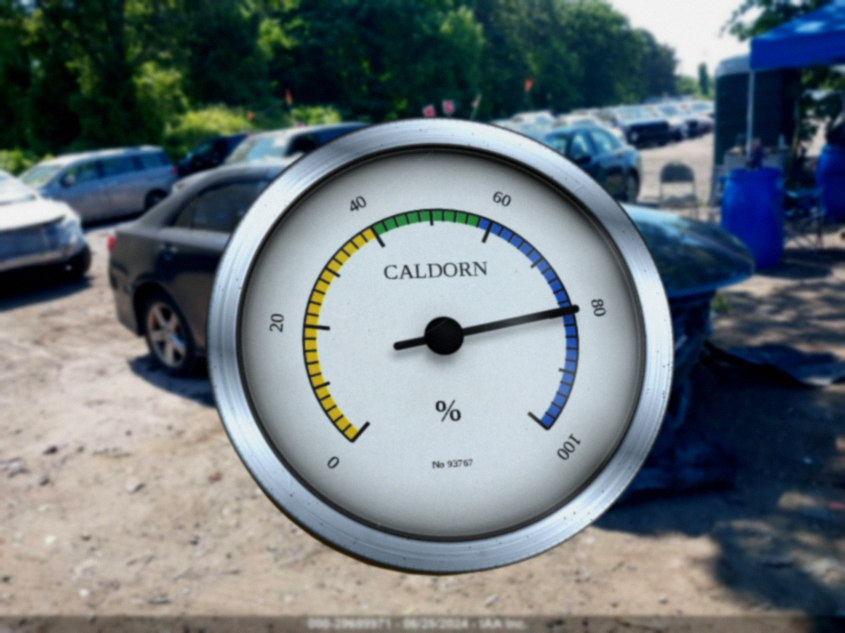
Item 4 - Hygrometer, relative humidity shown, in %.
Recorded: 80 %
